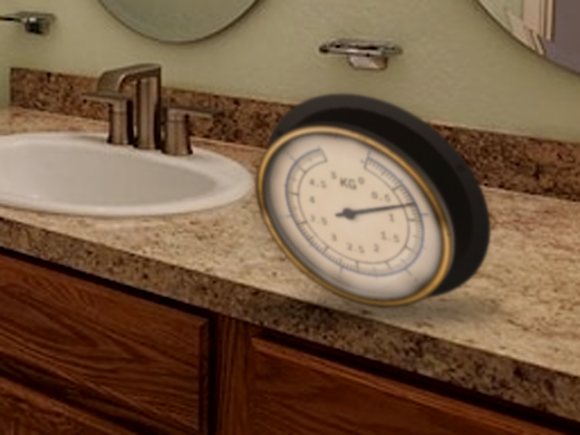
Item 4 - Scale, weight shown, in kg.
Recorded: 0.75 kg
